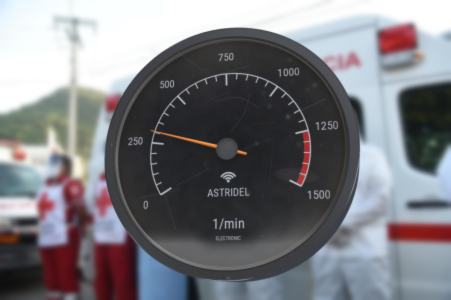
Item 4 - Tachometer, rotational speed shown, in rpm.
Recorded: 300 rpm
